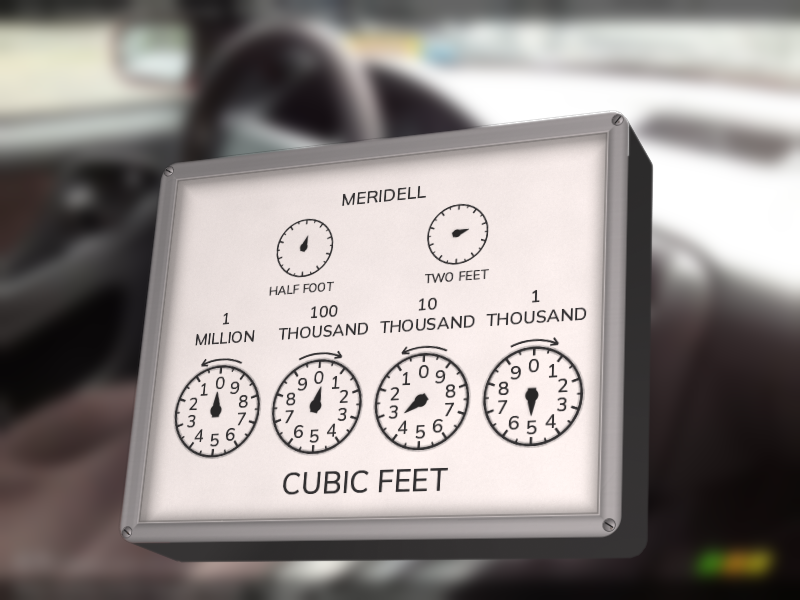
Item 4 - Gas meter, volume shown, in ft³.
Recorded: 3500 ft³
